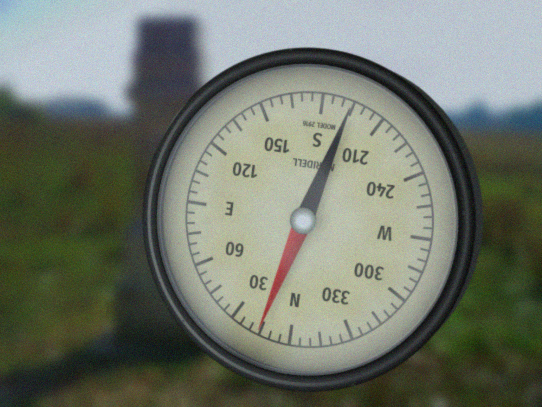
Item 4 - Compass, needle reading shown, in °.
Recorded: 15 °
